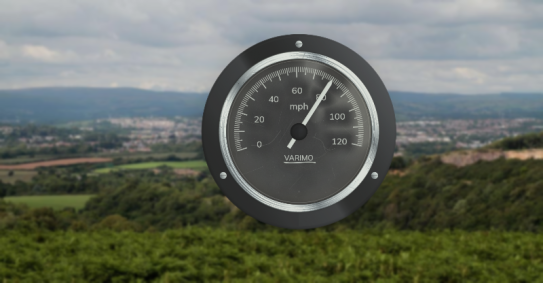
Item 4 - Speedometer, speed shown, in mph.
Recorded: 80 mph
